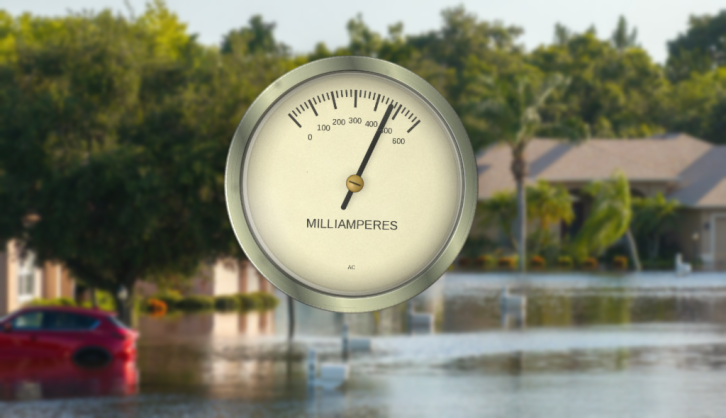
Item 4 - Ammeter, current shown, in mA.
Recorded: 460 mA
